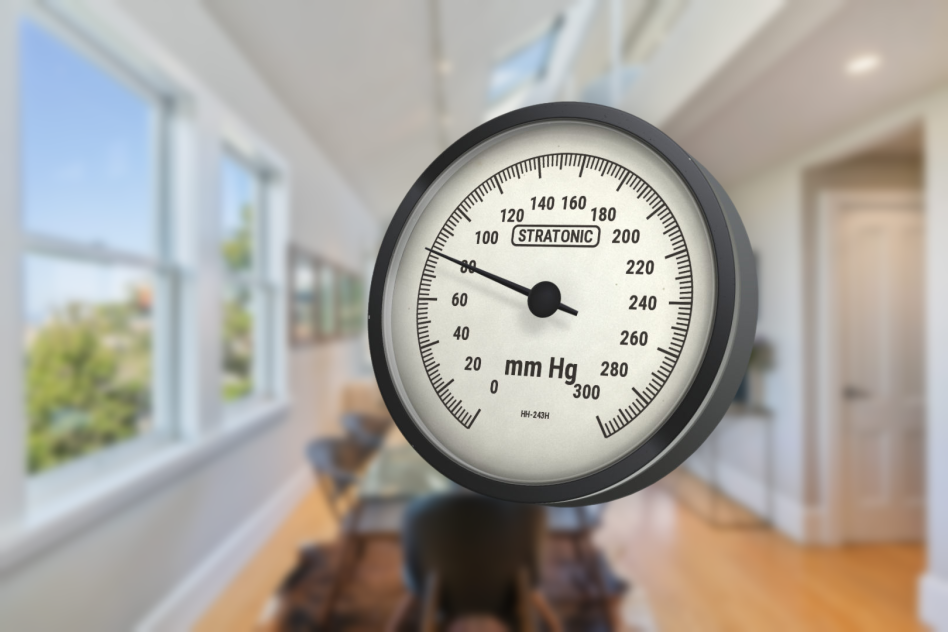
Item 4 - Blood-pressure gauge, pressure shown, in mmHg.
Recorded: 80 mmHg
